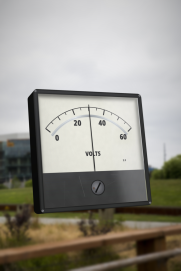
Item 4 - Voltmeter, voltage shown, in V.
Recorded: 30 V
